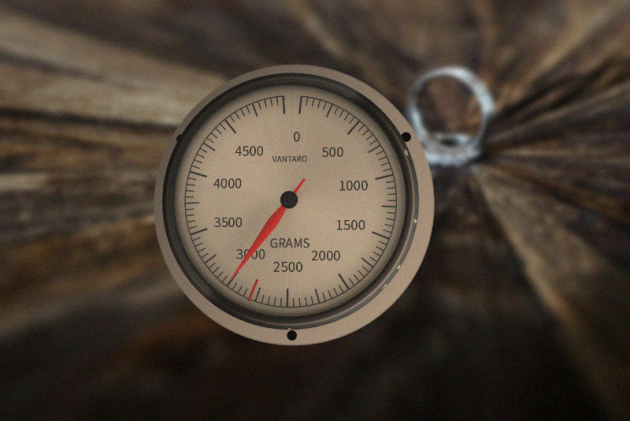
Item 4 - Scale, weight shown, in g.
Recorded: 3000 g
